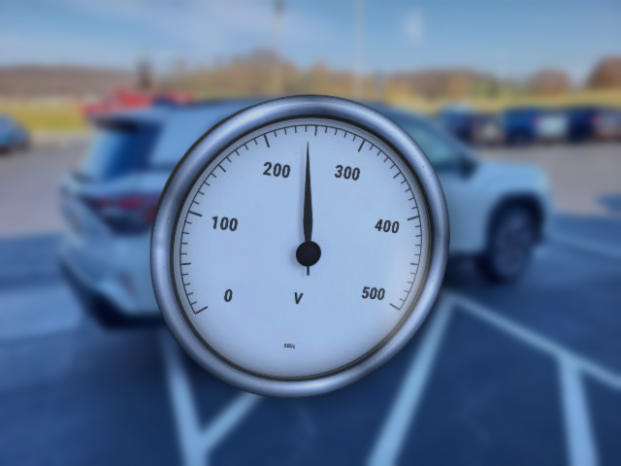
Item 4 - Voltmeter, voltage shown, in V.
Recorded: 240 V
